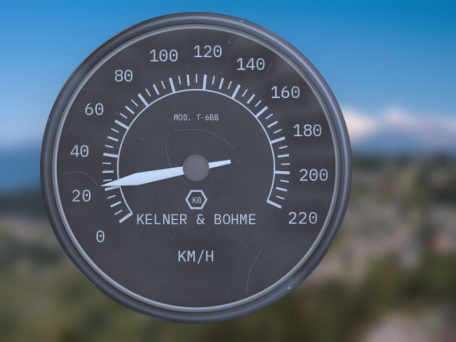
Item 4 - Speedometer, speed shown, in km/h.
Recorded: 22.5 km/h
